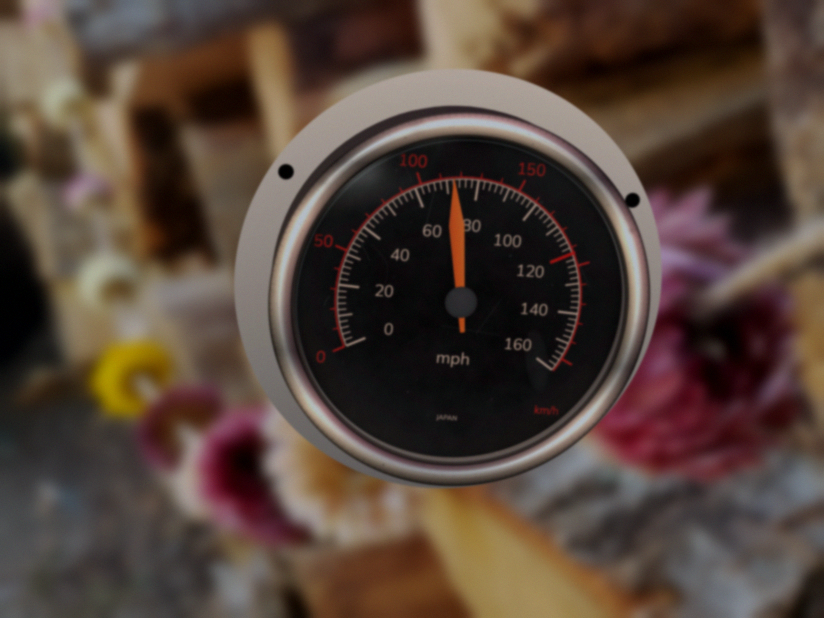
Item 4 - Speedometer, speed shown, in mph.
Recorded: 72 mph
